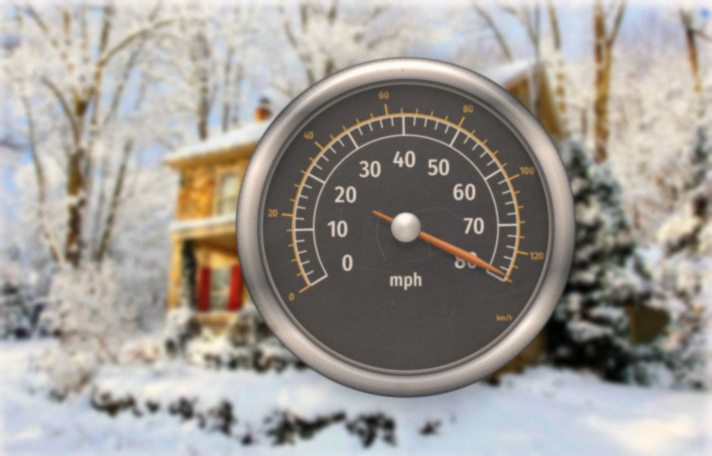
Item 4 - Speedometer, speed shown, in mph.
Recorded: 79 mph
